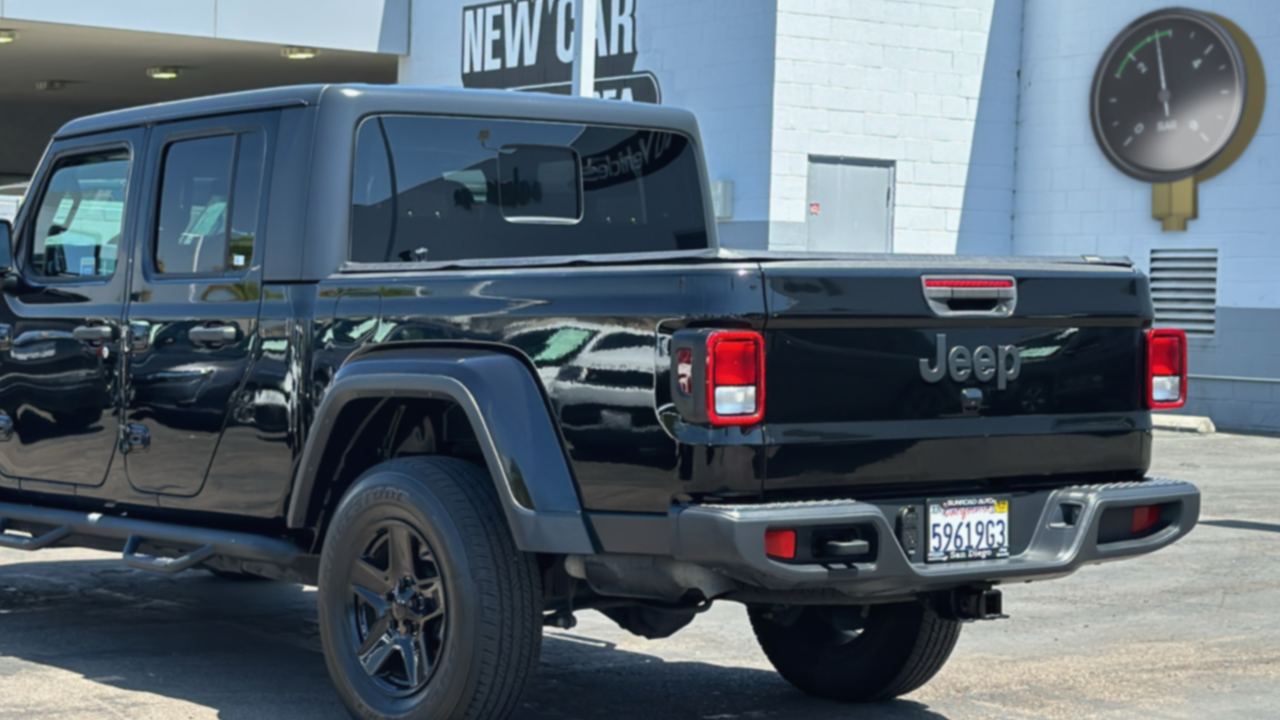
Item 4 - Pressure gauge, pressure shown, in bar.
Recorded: 2.75 bar
